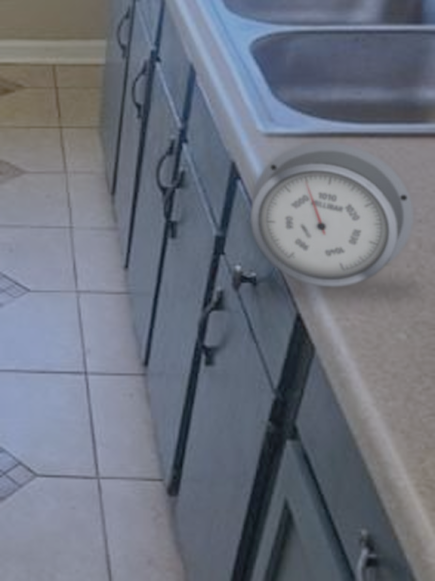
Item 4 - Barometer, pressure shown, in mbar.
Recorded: 1005 mbar
